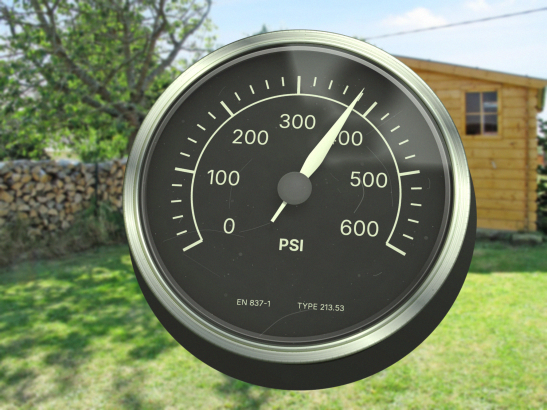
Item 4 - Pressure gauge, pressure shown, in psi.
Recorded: 380 psi
